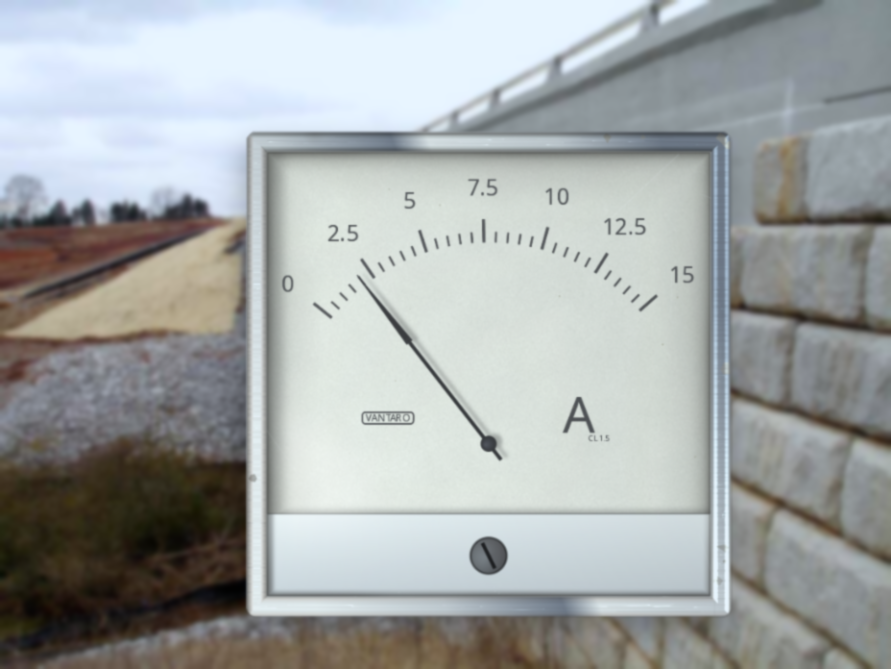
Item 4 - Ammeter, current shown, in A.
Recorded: 2 A
